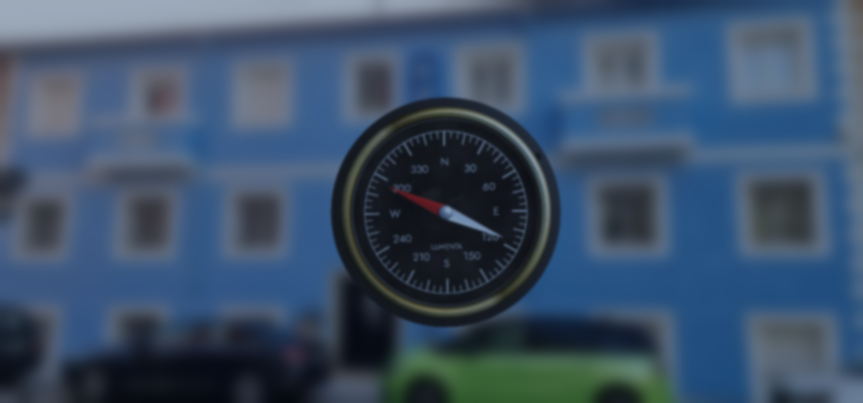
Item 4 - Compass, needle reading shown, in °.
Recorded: 295 °
